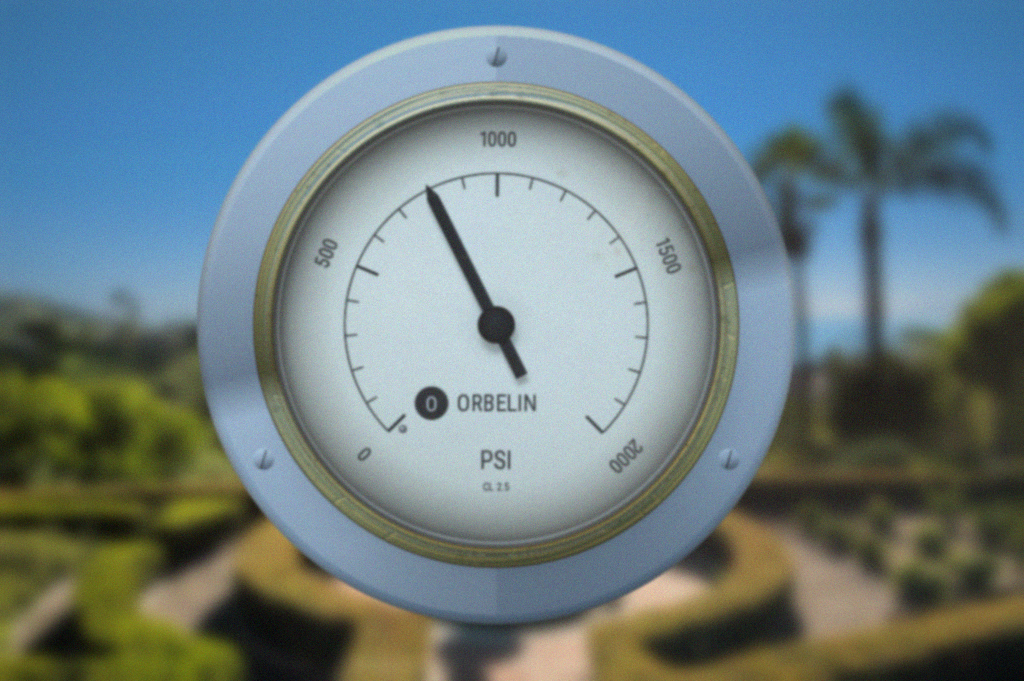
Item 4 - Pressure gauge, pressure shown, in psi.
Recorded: 800 psi
